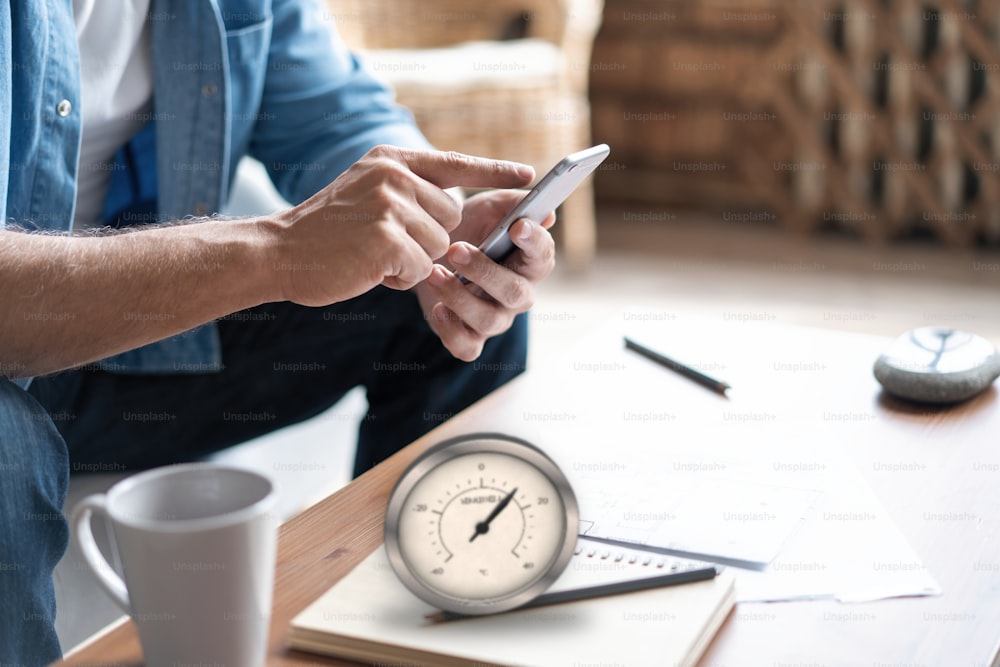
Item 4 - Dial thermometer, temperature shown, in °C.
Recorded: 12 °C
